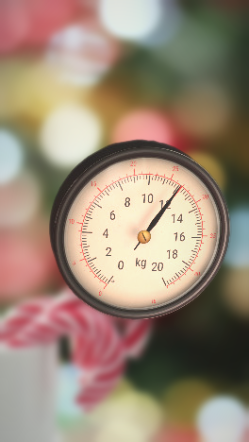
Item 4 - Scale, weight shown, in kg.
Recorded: 12 kg
